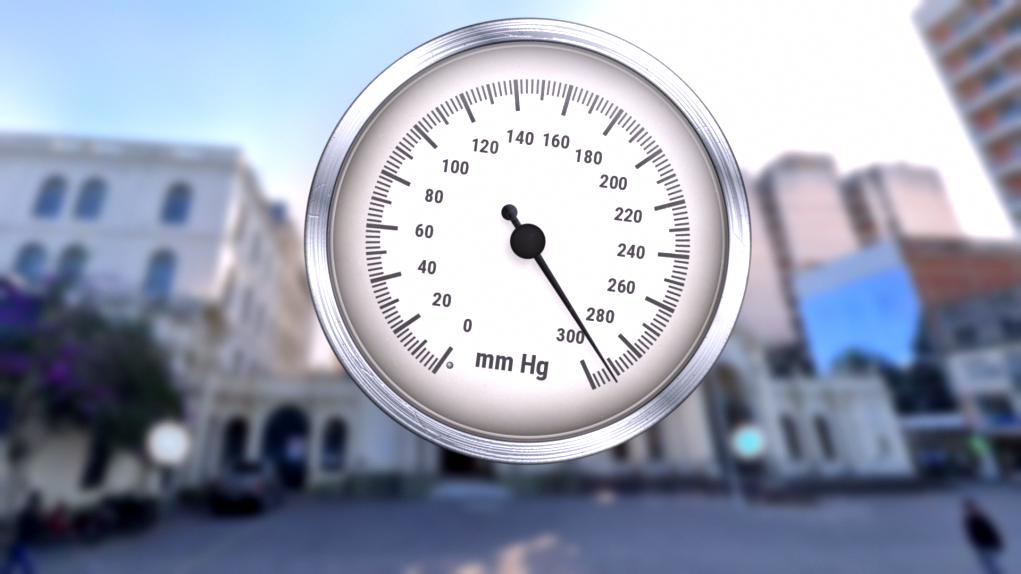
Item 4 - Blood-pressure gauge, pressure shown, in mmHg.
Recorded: 292 mmHg
